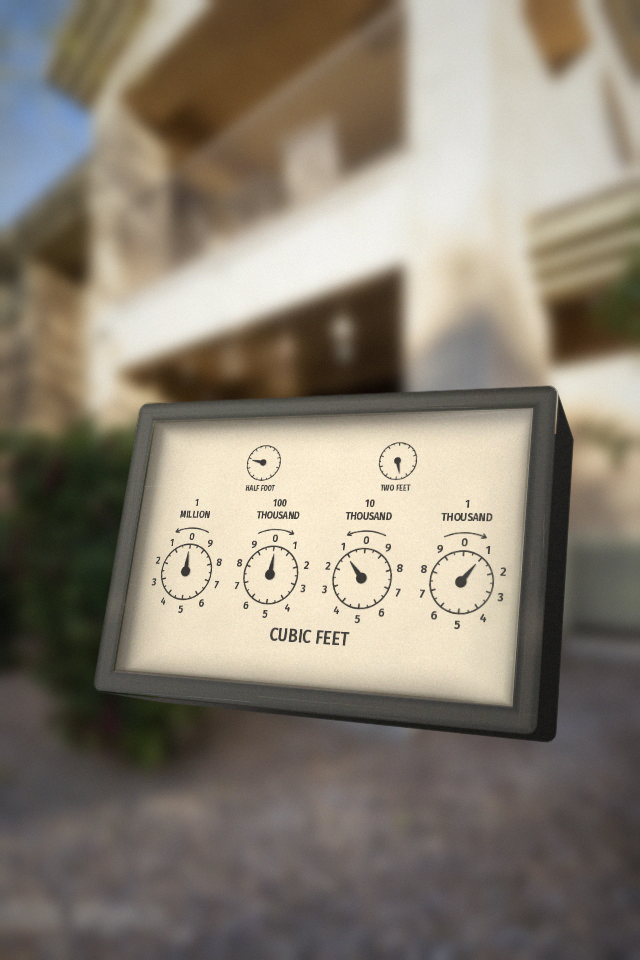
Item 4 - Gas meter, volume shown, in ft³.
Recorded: 1100 ft³
